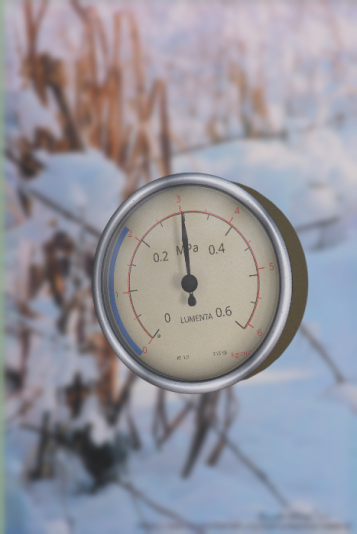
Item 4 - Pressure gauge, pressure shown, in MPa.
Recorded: 0.3 MPa
